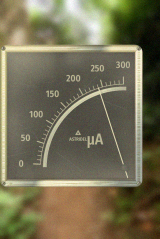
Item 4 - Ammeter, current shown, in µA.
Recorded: 240 µA
